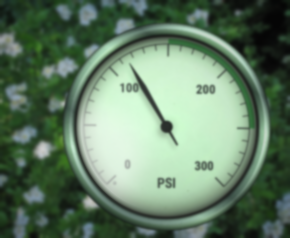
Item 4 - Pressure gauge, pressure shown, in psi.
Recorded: 115 psi
